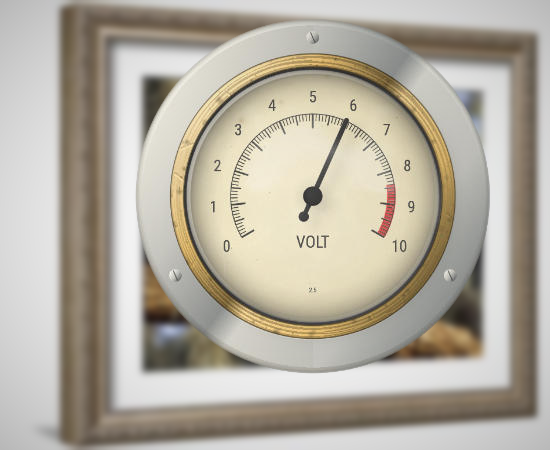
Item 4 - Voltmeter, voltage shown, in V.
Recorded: 6 V
